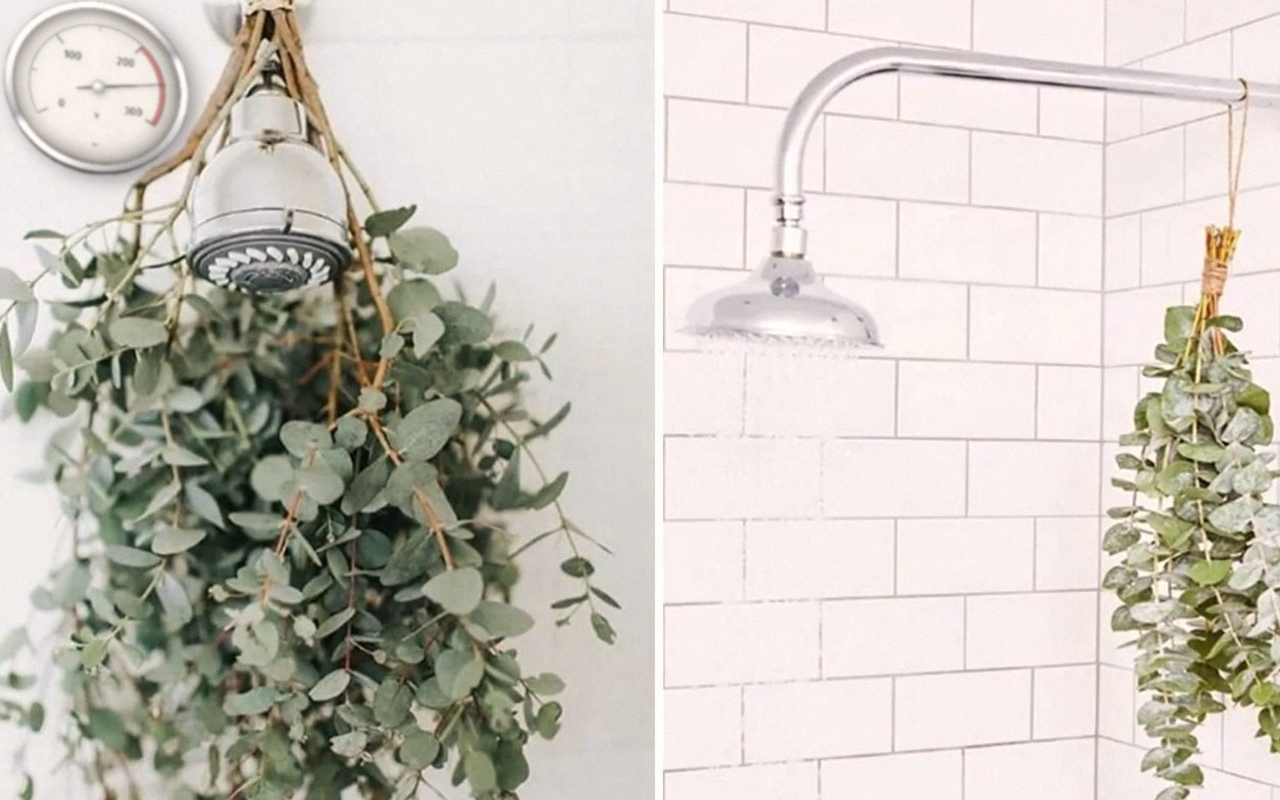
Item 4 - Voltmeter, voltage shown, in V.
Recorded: 250 V
